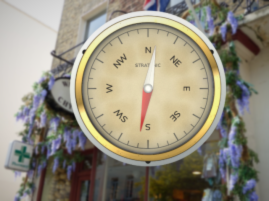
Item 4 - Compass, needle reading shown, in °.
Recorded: 190 °
